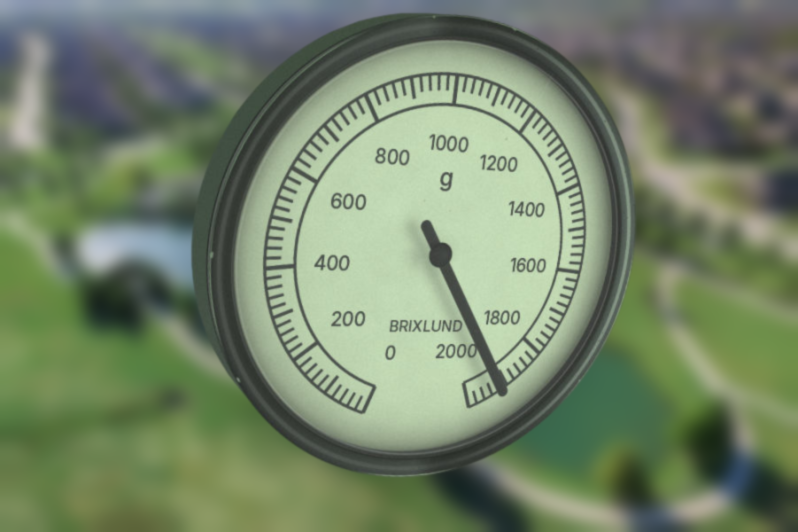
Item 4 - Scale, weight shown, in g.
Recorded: 1920 g
